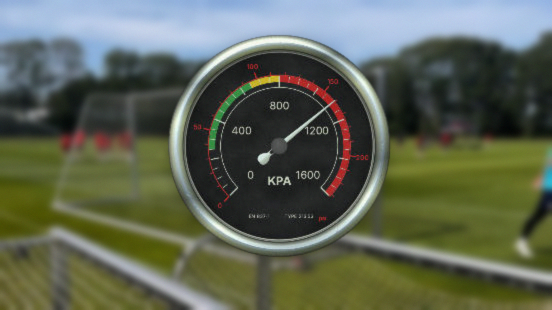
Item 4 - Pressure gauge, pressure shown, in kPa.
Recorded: 1100 kPa
